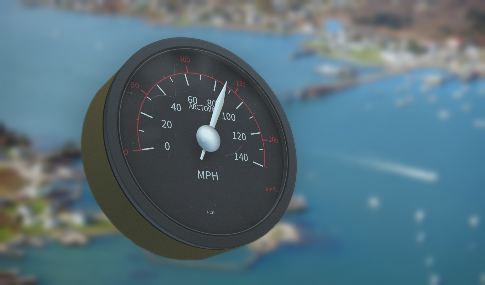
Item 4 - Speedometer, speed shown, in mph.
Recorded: 85 mph
